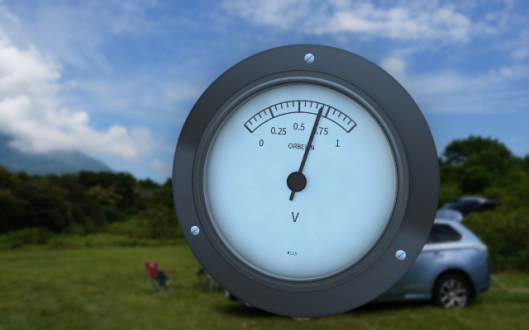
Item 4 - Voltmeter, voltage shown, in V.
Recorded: 0.7 V
